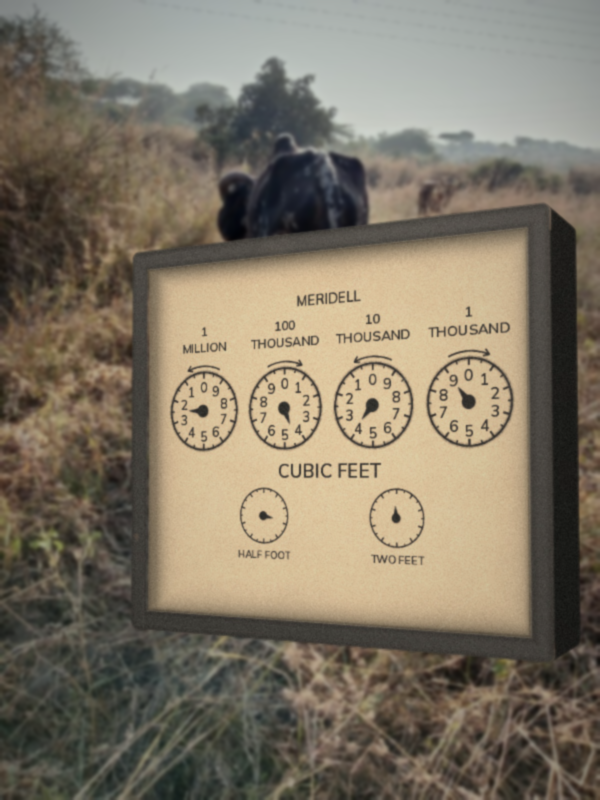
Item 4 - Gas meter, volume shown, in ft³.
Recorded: 243900 ft³
